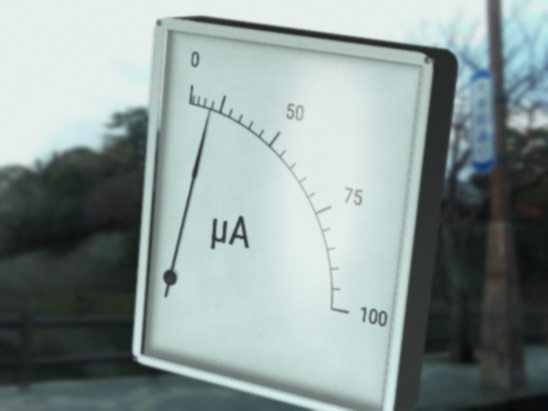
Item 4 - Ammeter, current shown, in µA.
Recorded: 20 µA
